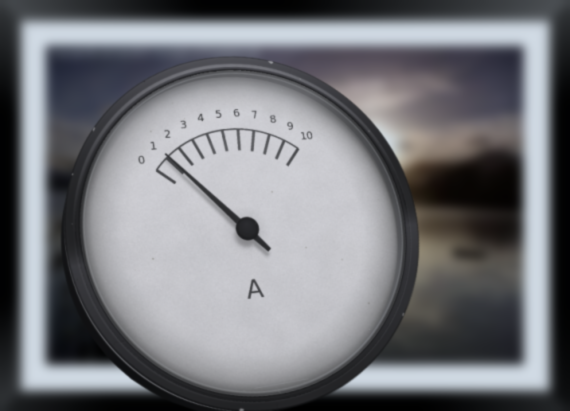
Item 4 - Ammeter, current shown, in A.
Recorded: 1 A
